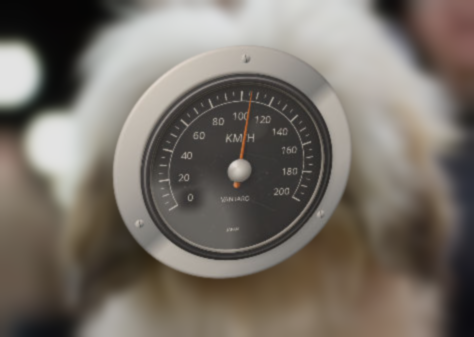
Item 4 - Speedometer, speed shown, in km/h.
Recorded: 105 km/h
